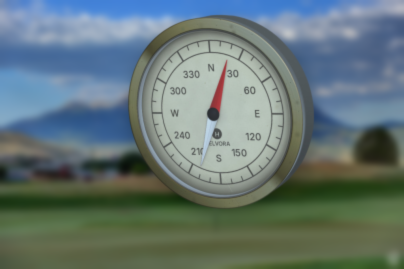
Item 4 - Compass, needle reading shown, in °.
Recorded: 20 °
